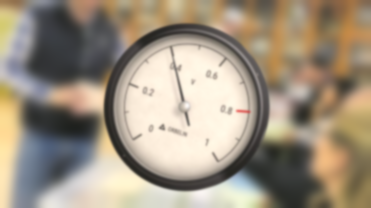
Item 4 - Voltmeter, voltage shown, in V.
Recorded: 0.4 V
